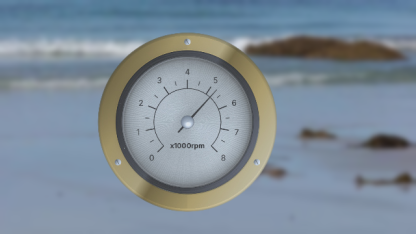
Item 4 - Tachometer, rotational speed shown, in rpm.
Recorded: 5250 rpm
